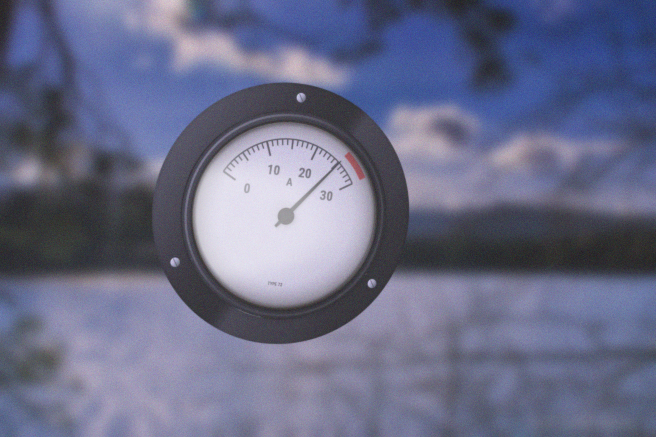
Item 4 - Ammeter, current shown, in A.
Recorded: 25 A
